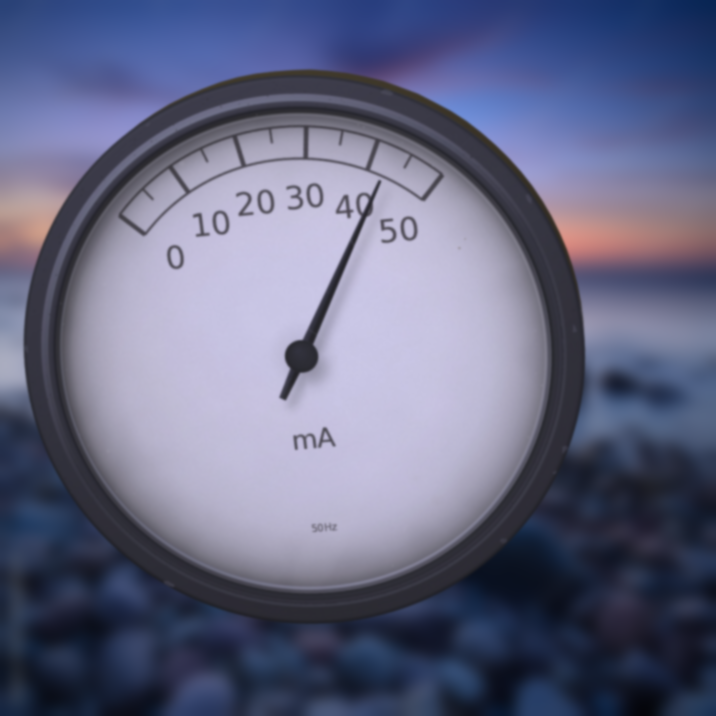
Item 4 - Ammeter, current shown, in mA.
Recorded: 42.5 mA
